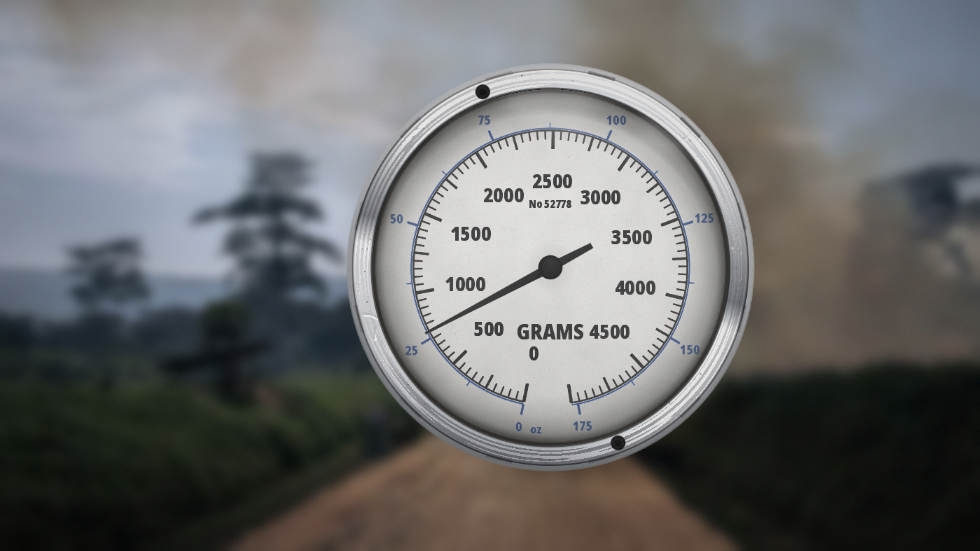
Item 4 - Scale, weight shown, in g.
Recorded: 750 g
